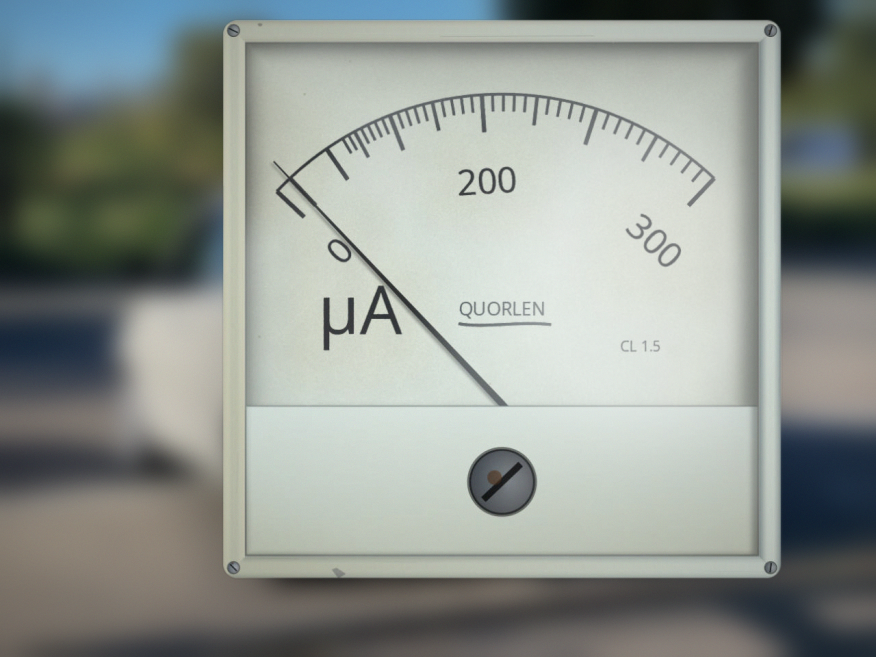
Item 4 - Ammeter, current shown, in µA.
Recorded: 50 µA
